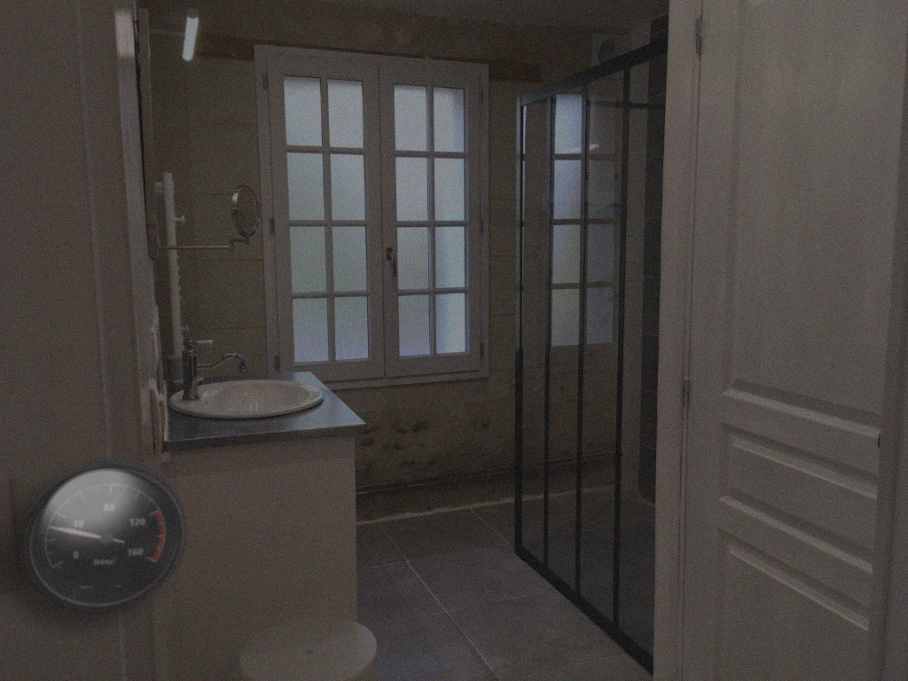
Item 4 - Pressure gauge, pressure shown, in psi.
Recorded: 30 psi
